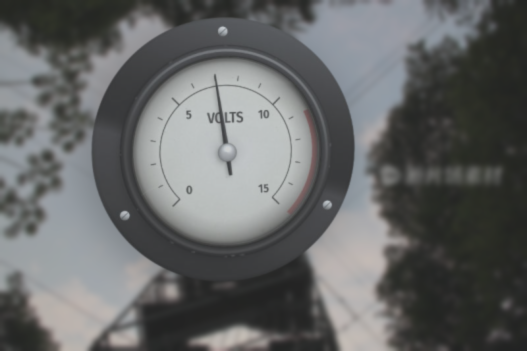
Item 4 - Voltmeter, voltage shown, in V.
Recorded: 7 V
